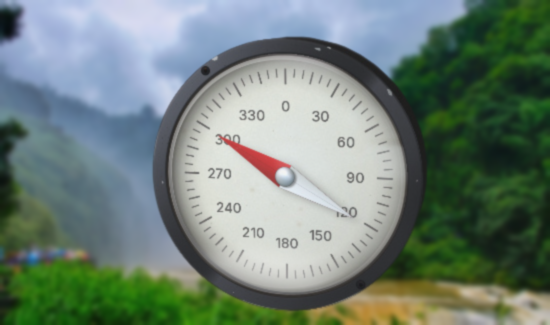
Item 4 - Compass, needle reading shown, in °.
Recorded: 300 °
